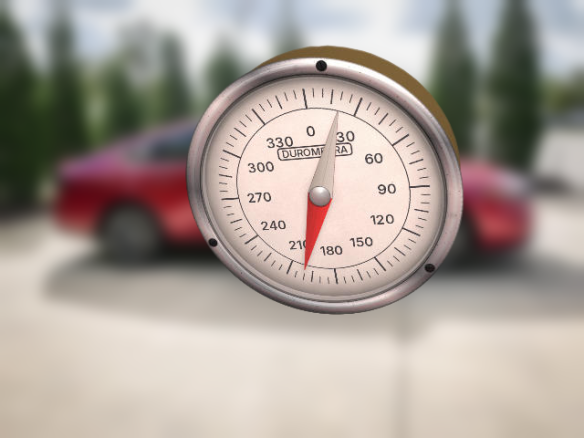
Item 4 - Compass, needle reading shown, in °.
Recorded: 200 °
